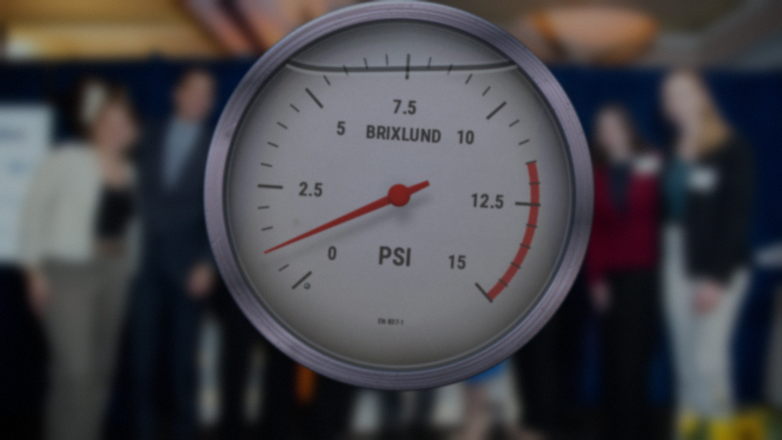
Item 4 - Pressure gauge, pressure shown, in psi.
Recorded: 1 psi
